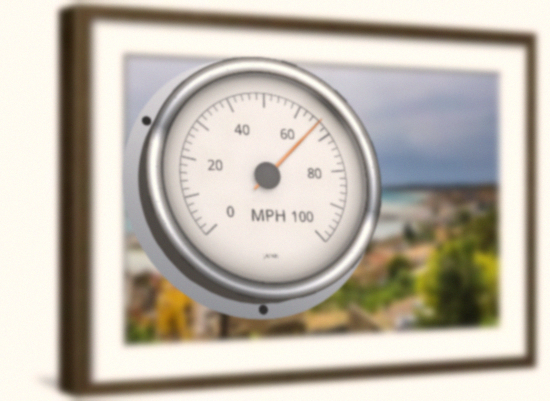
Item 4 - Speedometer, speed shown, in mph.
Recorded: 66 mph
